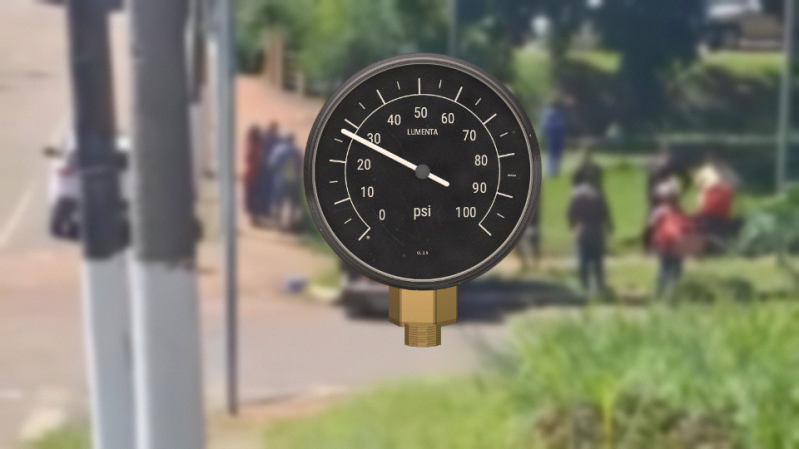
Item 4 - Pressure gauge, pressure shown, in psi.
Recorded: 27.5 psi
